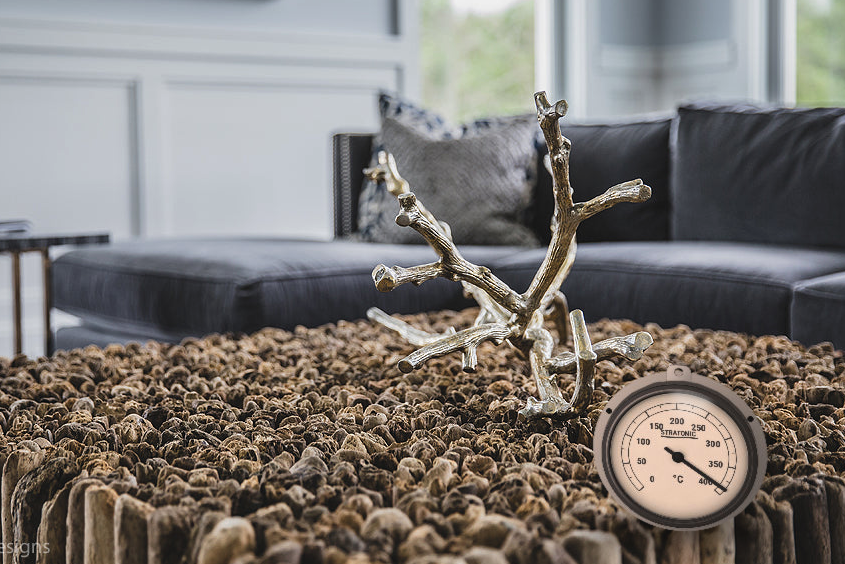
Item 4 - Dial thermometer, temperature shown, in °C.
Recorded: 387.5 °C
